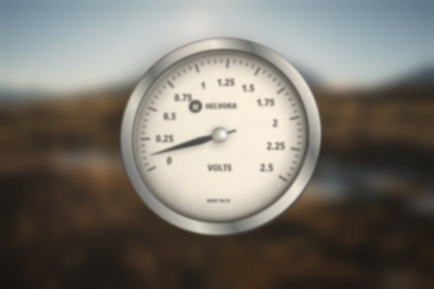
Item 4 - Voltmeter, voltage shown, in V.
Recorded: 0.1 V
